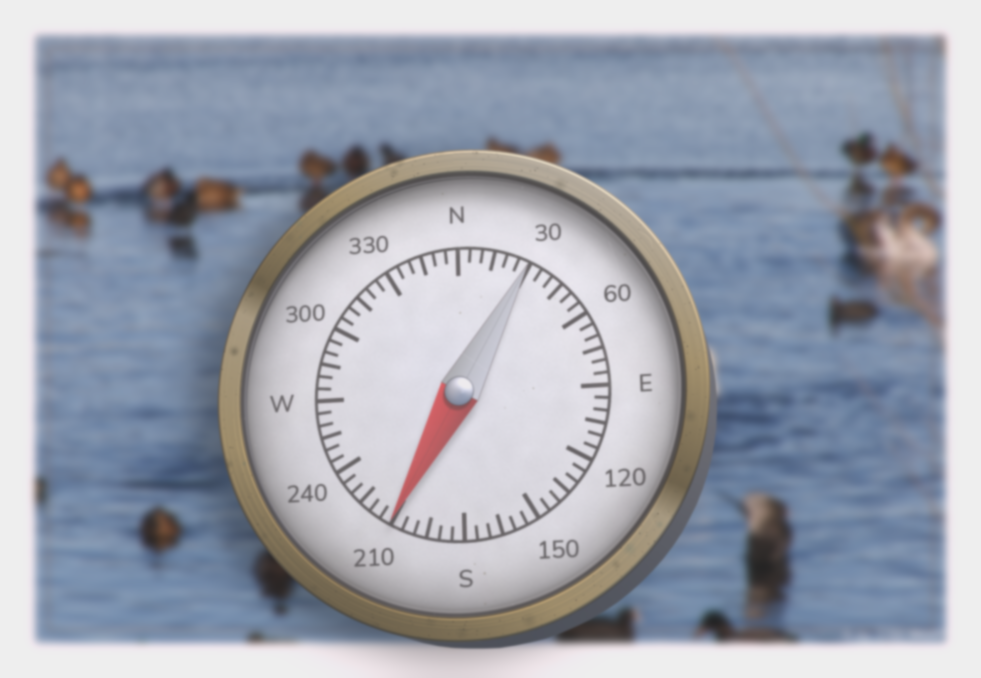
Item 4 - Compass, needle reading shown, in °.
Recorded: 210 °
